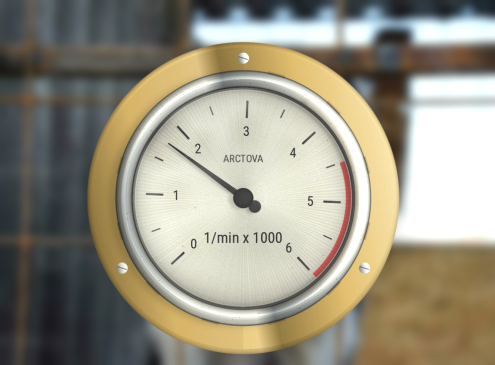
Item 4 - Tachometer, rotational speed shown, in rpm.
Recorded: 1750 rpm
